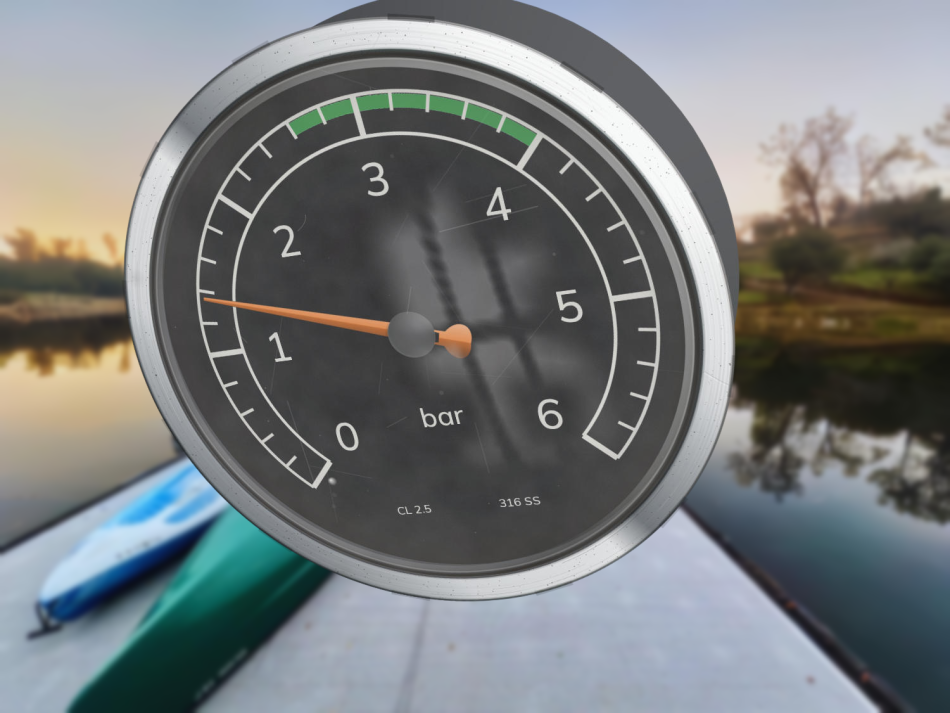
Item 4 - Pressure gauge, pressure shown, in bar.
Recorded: 1.4 bar
